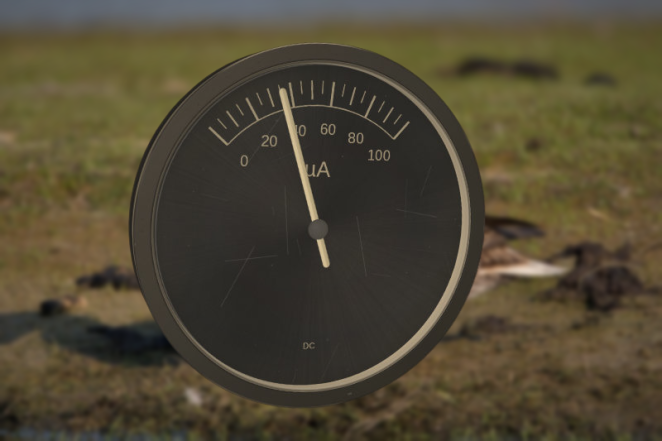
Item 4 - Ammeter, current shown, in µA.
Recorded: 35 µA
